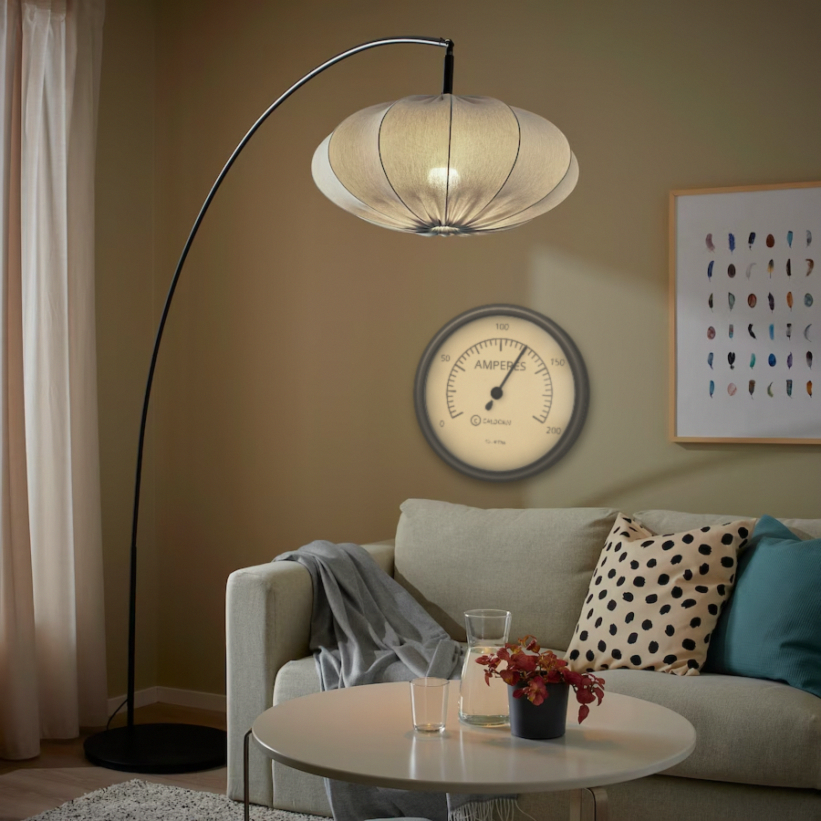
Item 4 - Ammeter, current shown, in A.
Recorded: 125 A
